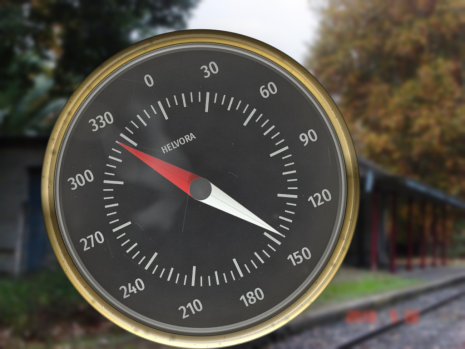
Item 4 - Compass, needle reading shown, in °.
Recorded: 325 °
